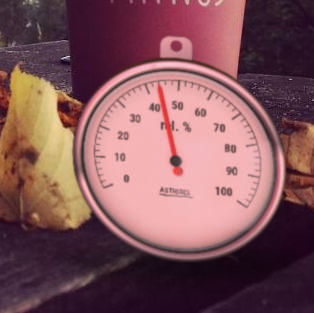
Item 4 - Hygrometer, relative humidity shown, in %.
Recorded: 44 %
